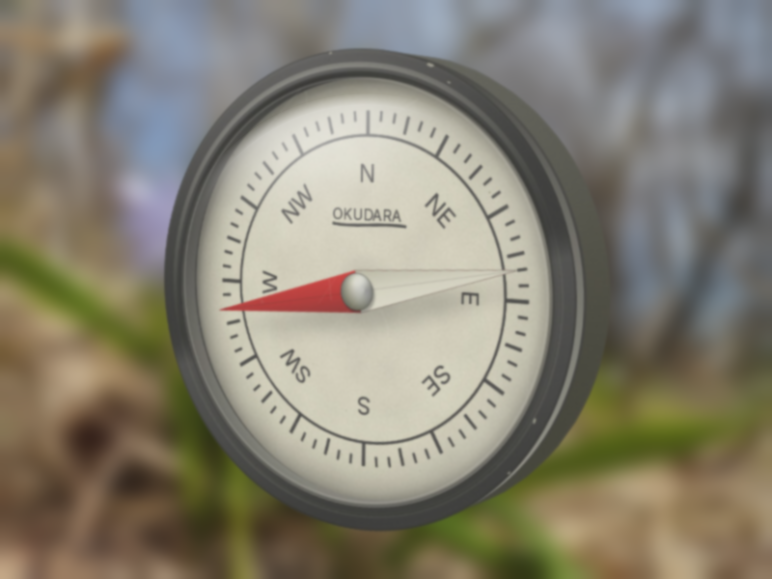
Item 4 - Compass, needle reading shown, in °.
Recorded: 260 °
